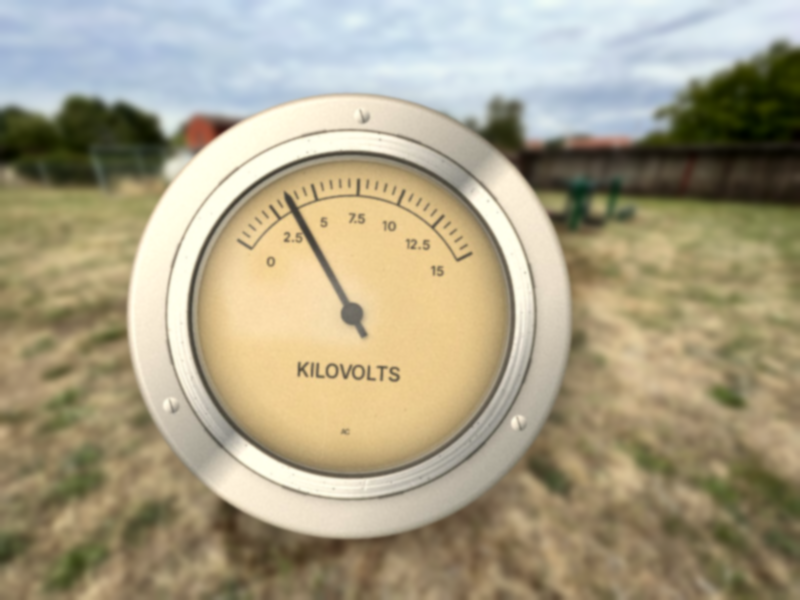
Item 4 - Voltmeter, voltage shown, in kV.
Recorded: 3.5 kV
